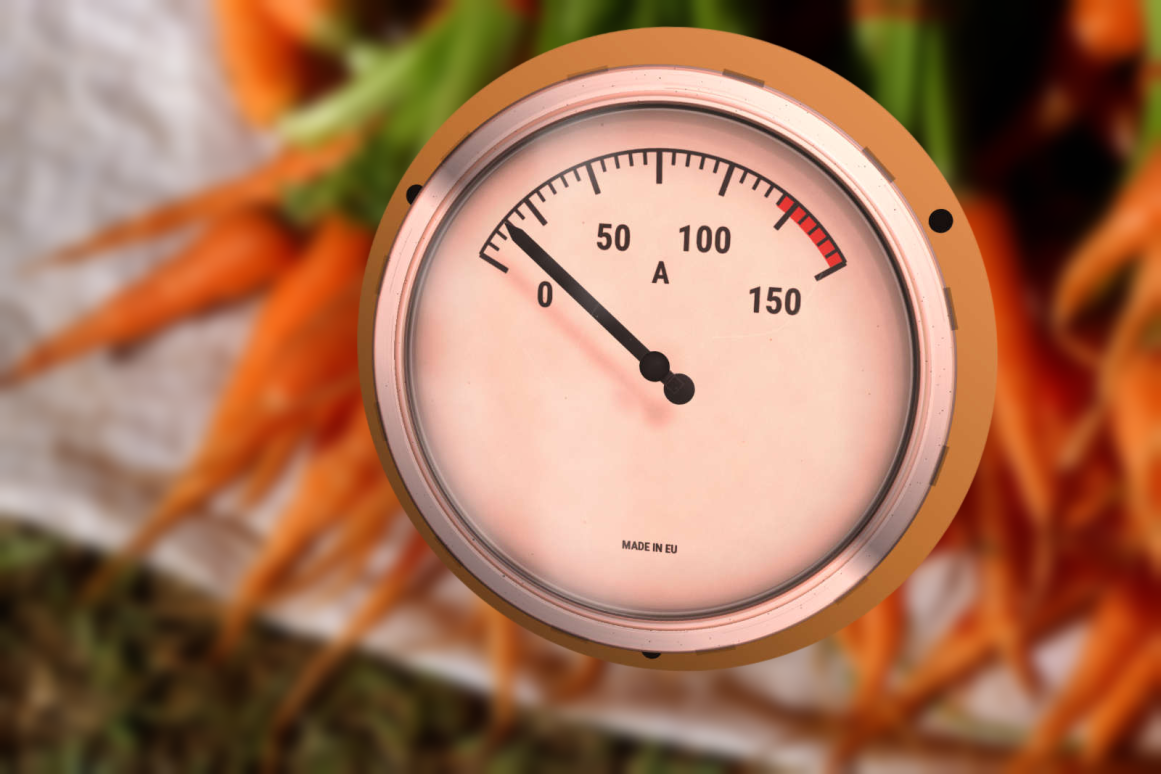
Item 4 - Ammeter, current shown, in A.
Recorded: 15 A
